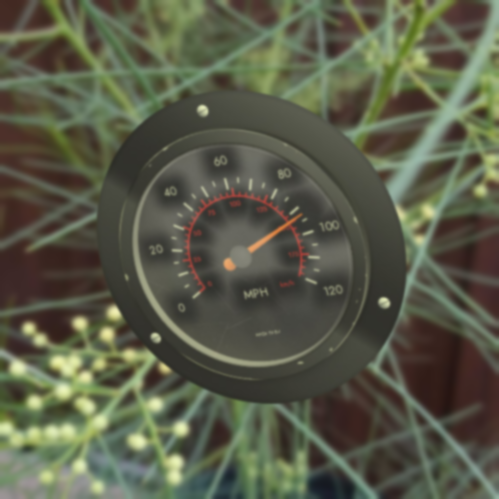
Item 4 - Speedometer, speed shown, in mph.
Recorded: 92.5 mph
